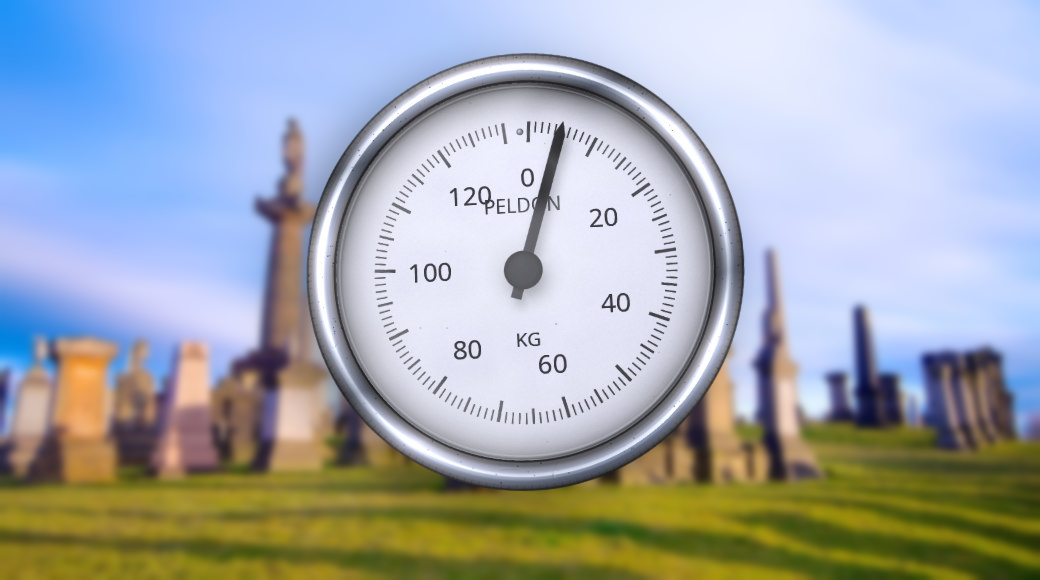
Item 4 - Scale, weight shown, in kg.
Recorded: 5 kg
